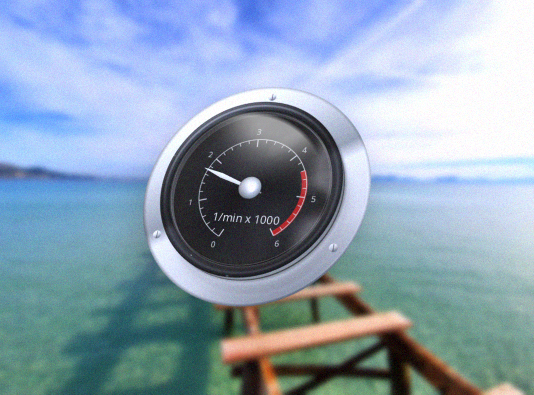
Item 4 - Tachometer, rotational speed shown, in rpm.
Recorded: 1700 rpm
